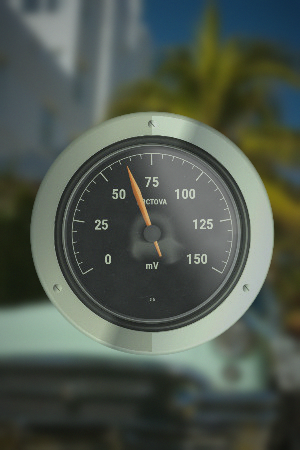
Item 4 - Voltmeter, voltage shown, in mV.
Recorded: 62.5 mV
